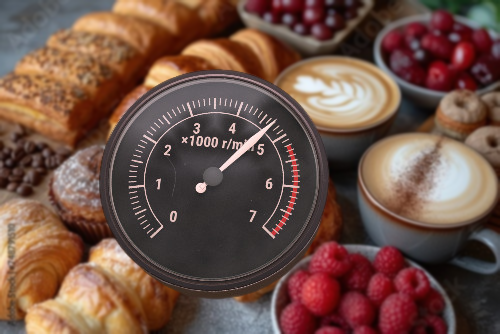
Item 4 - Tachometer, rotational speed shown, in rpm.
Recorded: 4700 rpm
